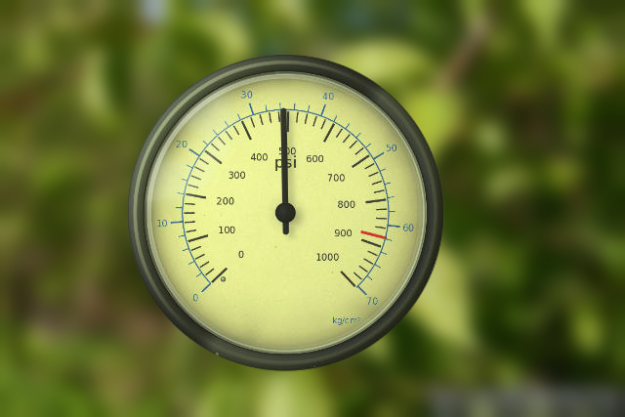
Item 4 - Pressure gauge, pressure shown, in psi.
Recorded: 490 psi
